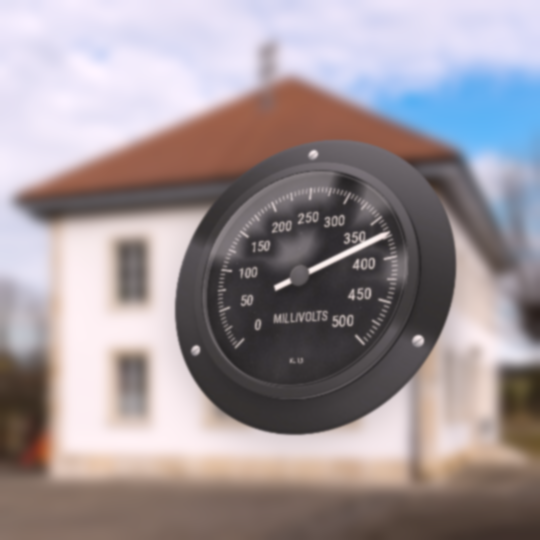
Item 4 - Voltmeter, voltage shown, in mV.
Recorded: 375 mV
